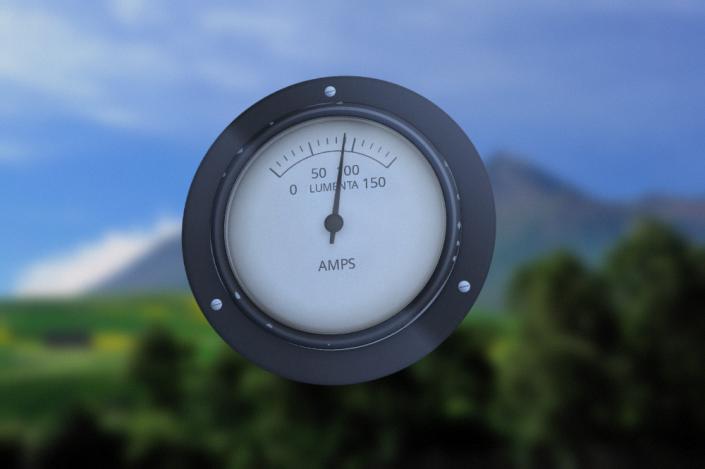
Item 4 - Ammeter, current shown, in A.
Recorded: 90 A
